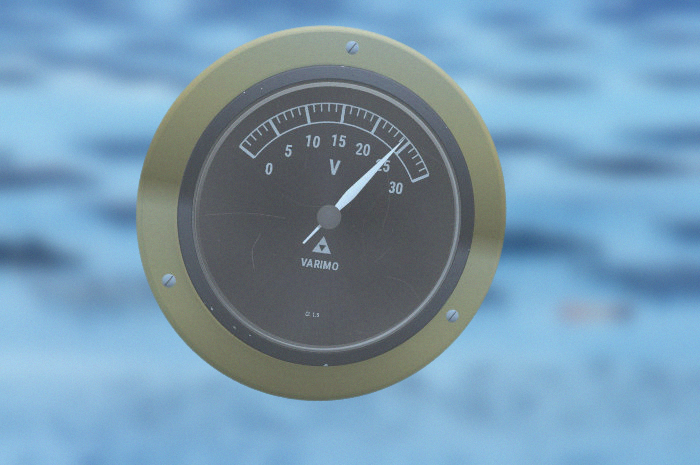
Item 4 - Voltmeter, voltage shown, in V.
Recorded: 24 V
